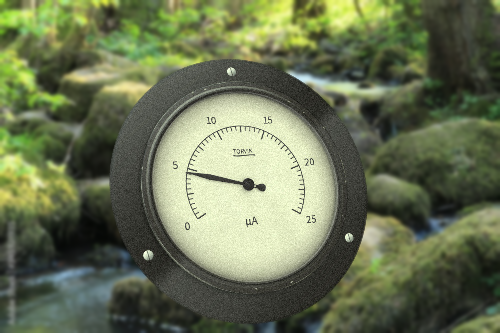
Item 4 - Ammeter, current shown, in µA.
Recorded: 4.5 µA
